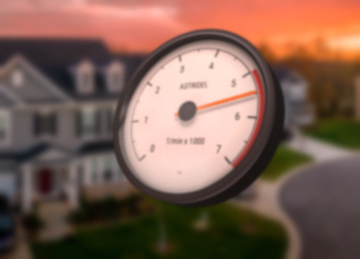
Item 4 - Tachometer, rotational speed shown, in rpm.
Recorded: 5500 rpm
